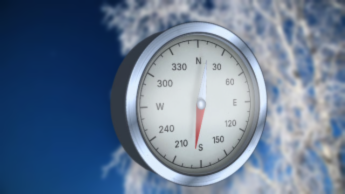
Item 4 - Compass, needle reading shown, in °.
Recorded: 190 °
